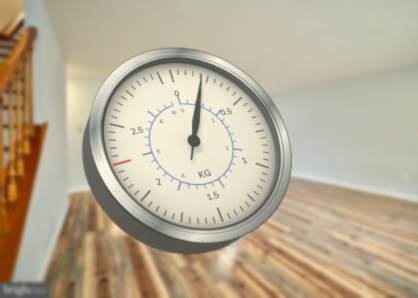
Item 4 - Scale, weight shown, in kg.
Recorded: 0.2 kg
